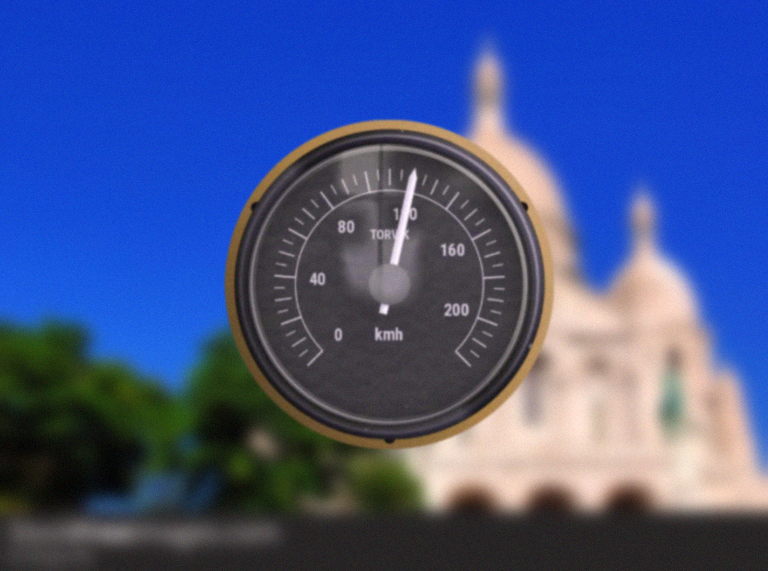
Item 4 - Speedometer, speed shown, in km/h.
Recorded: 120 km/h
